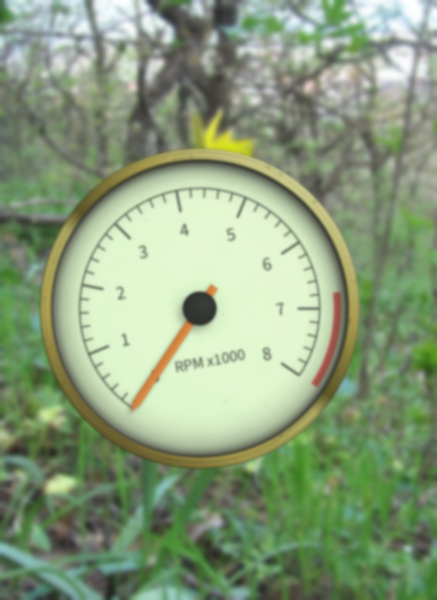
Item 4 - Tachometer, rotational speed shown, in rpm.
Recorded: 0 rpm
